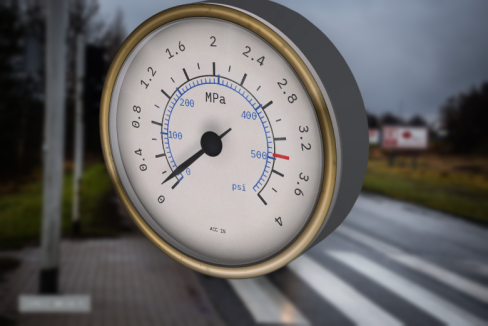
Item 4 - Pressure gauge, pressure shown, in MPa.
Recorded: 0.1 MPa
